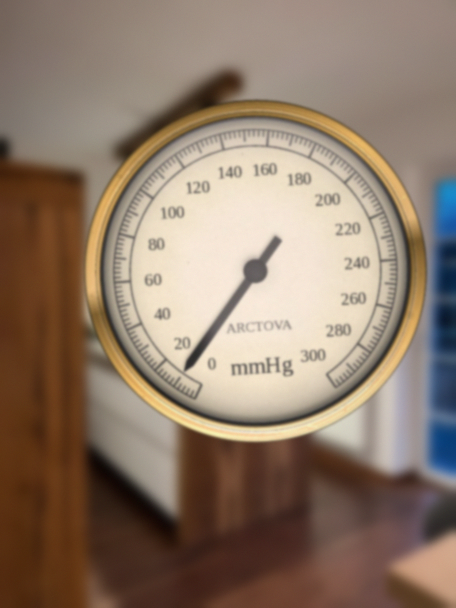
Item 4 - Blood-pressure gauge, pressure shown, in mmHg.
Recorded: 10 mmHg
